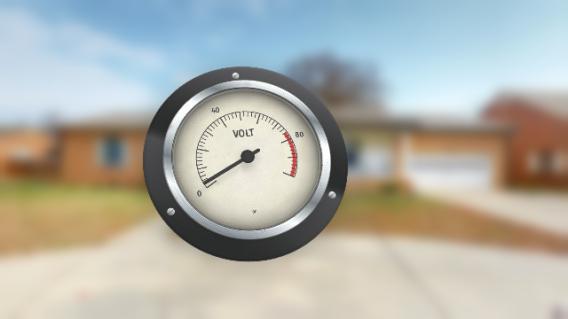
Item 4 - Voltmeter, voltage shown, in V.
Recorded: 2 V
